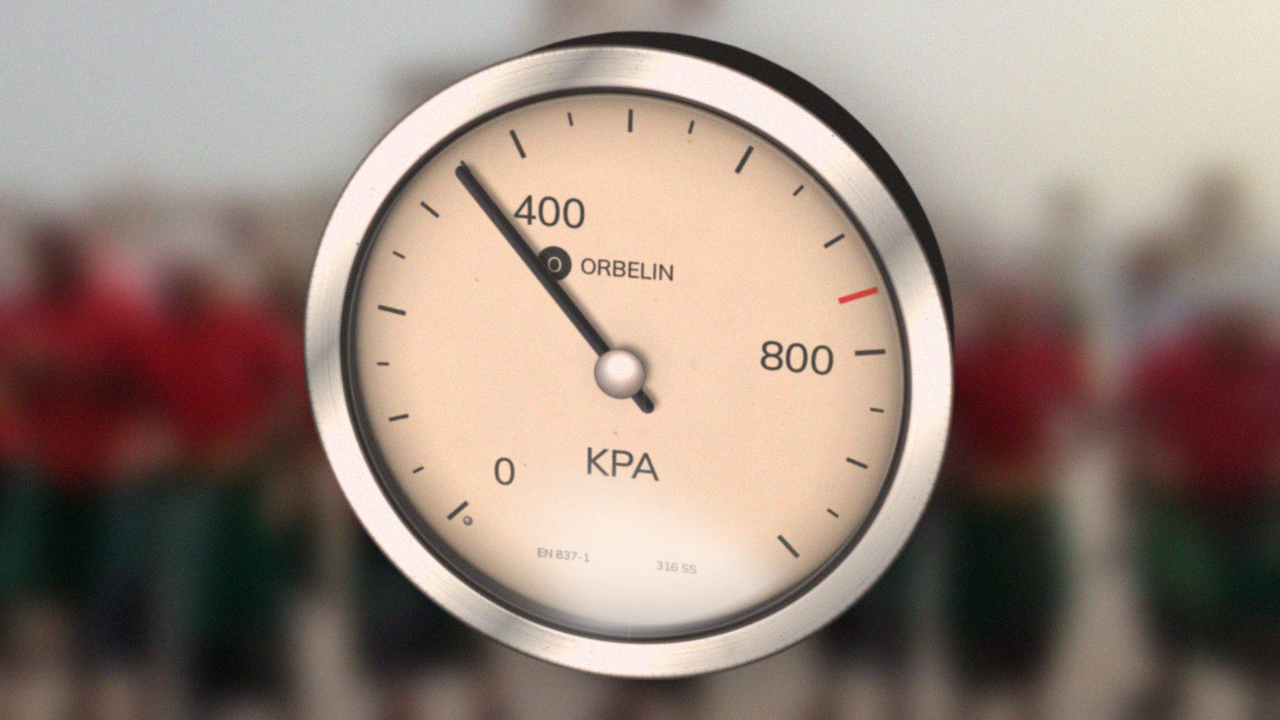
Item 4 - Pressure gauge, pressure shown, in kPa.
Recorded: 350 kPa
